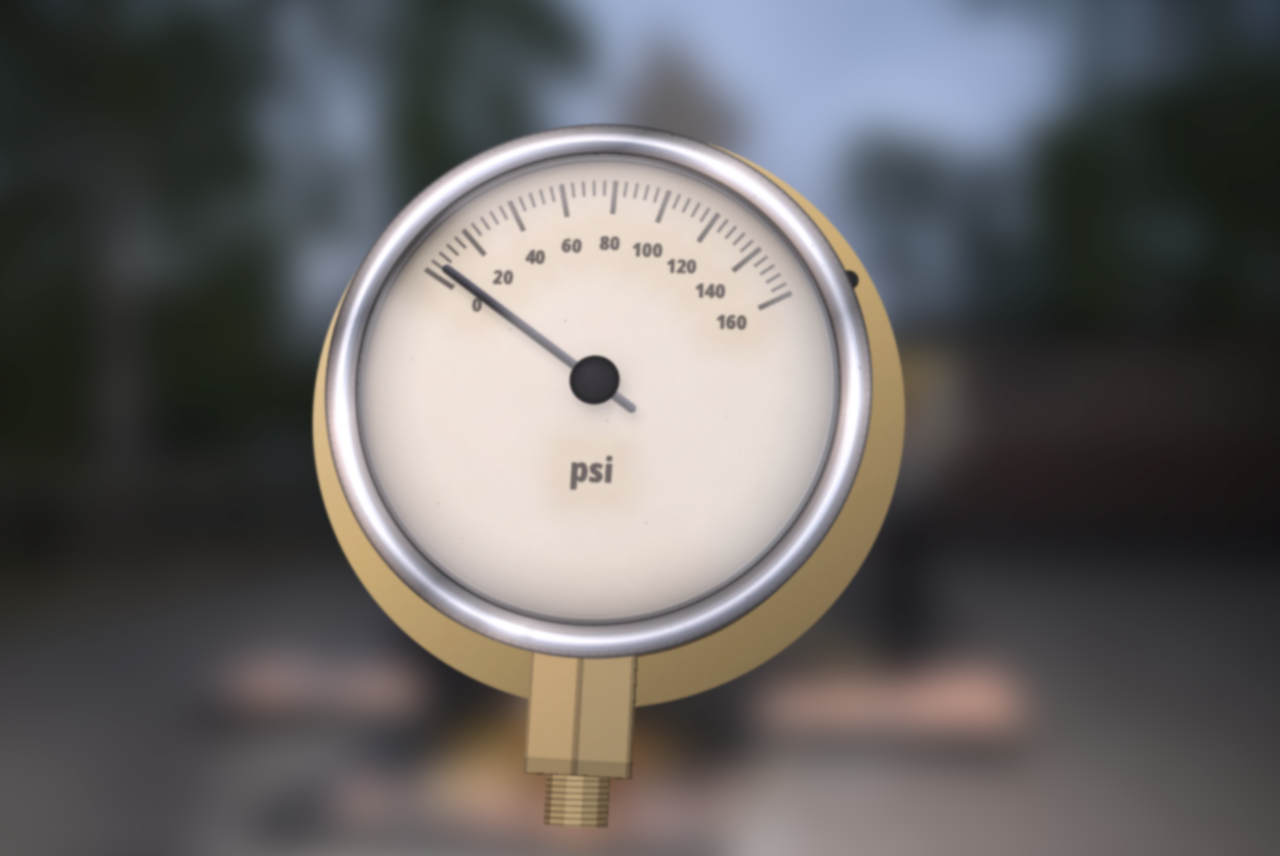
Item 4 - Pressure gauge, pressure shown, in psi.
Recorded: 4 psi
